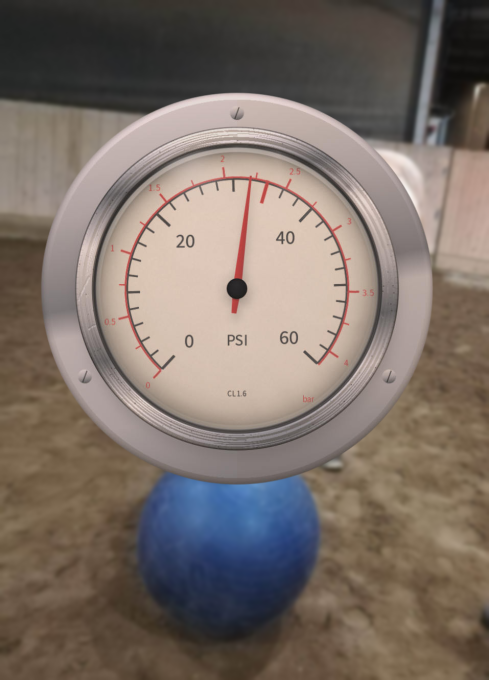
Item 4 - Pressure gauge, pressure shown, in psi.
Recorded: 32 psi
